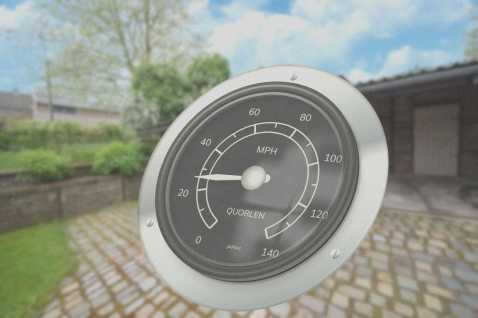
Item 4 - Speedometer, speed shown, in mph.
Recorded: 25 mph
